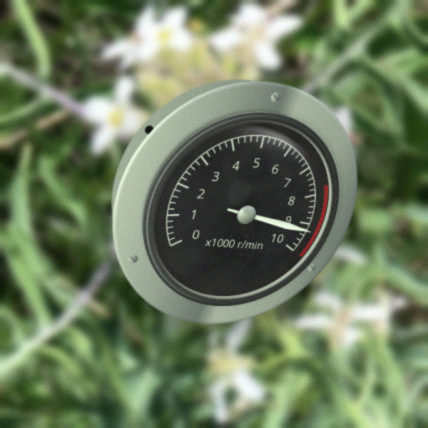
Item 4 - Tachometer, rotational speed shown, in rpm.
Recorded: 9200 rpm
